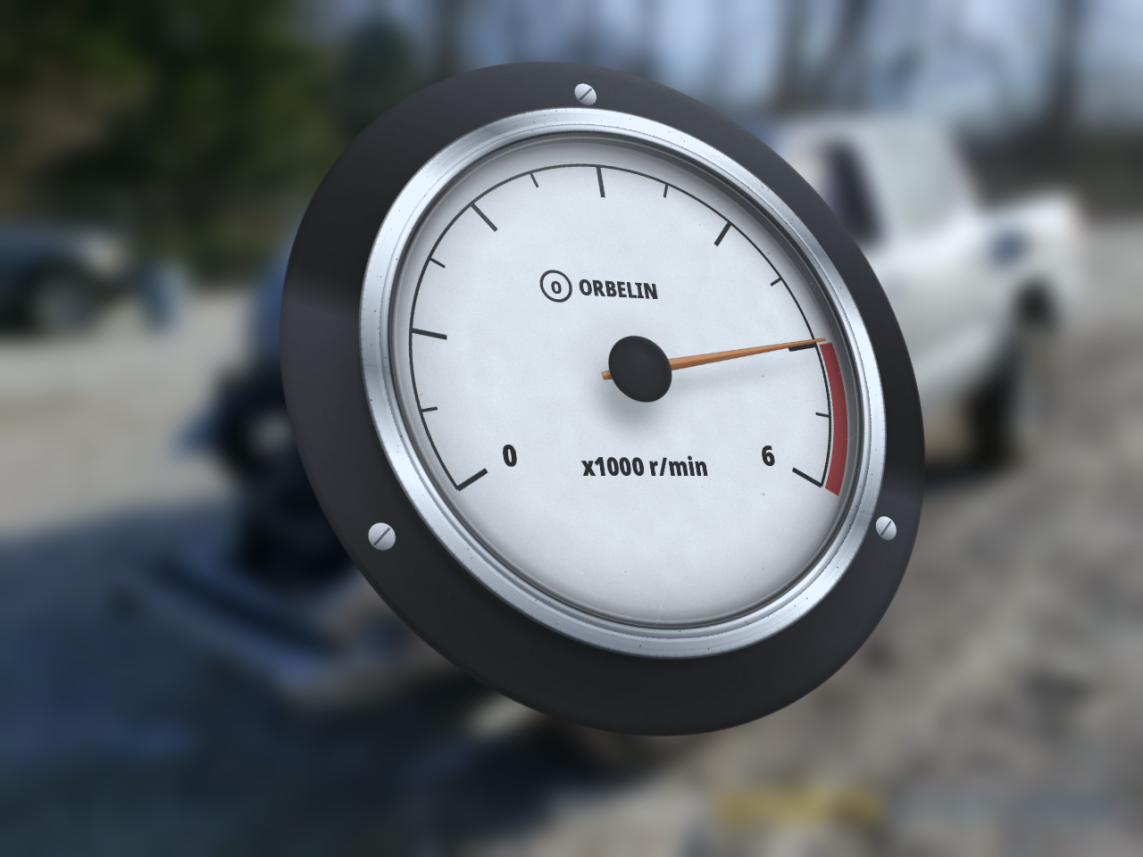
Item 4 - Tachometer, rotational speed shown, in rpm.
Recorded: 5000 rpm
